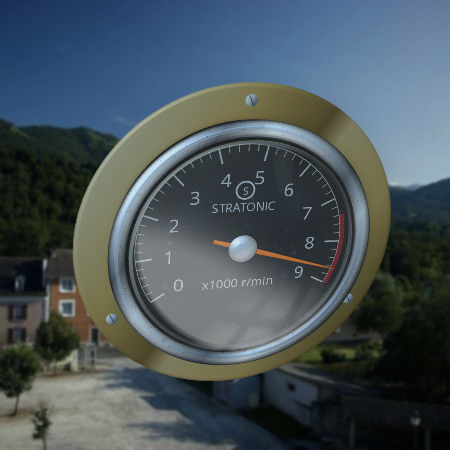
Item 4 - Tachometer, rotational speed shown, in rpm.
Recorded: 8600 rpm
